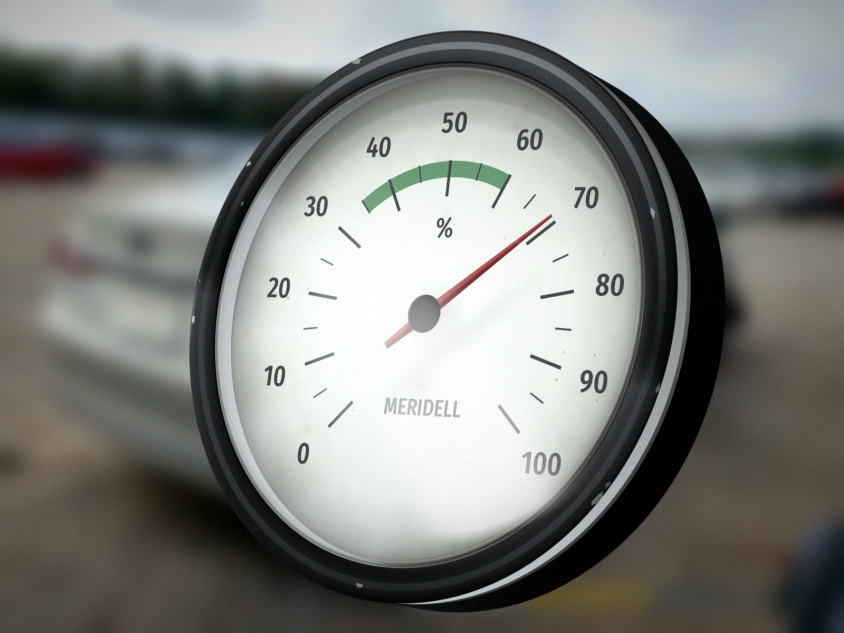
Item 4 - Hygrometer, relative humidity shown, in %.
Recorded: 70 %
